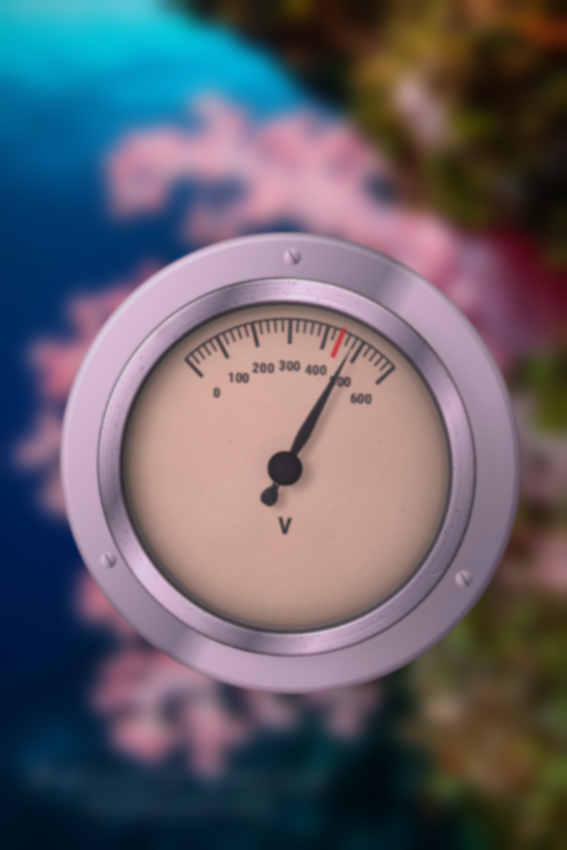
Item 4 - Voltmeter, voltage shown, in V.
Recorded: 480 V
